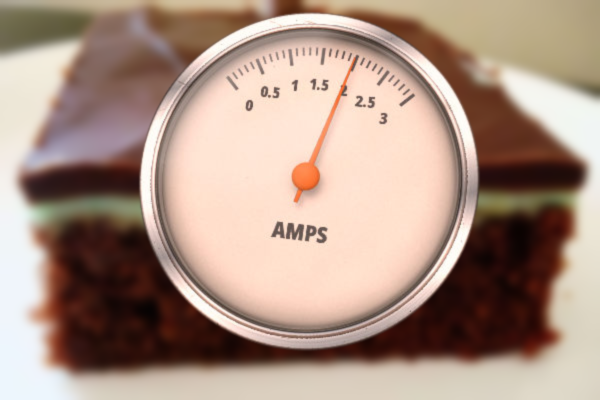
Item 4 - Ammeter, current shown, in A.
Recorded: 2 A
